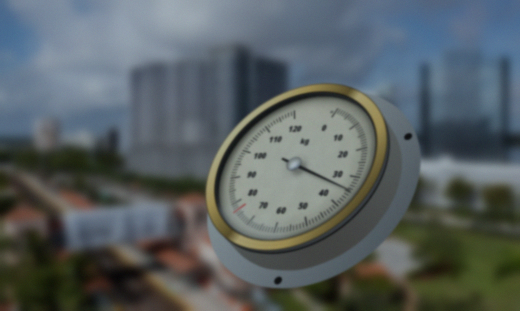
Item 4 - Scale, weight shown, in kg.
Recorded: 35 kg
